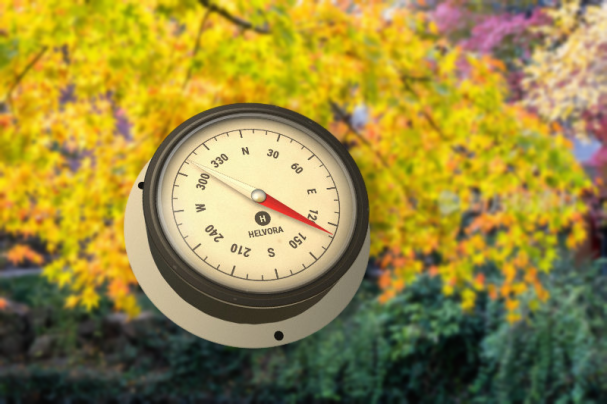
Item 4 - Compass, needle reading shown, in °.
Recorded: 130 °
